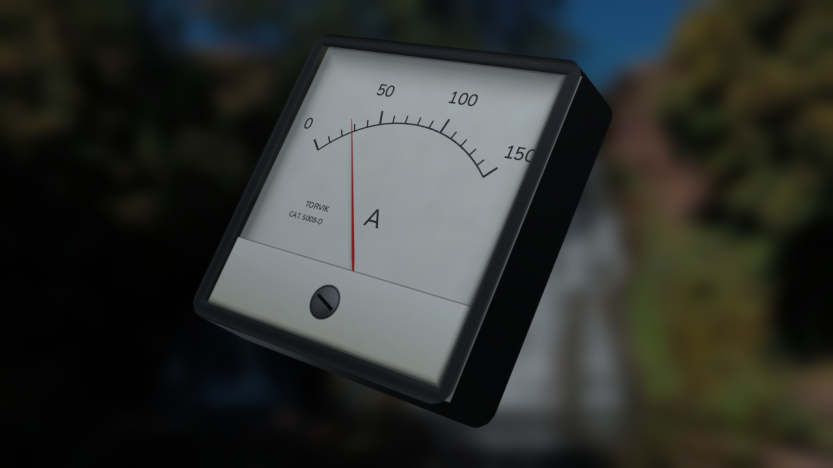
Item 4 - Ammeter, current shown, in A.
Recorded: 30 A
